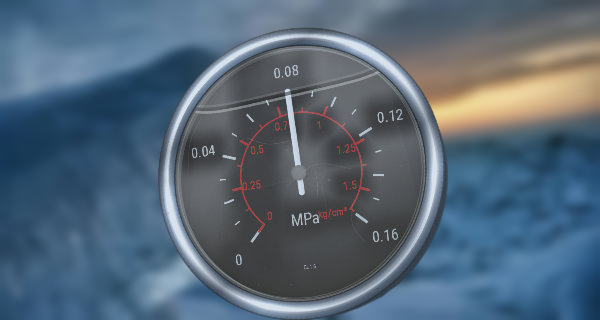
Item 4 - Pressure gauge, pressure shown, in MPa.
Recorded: 0.08 MPa
